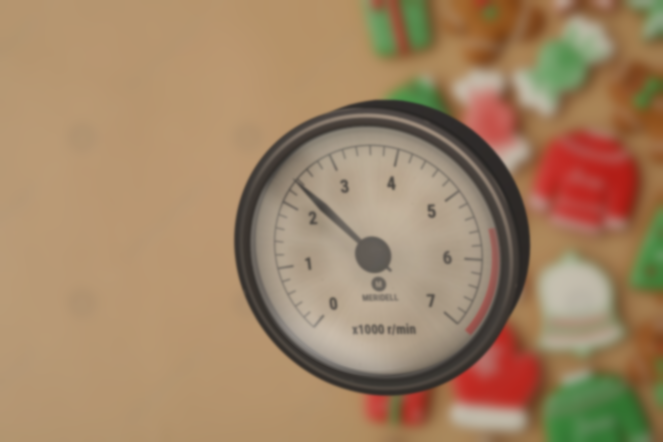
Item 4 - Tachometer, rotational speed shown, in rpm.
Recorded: 2400 rpm
